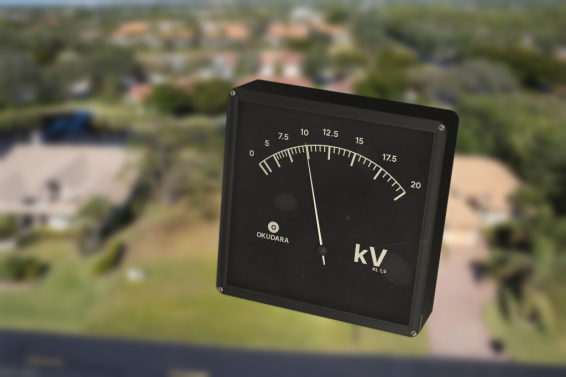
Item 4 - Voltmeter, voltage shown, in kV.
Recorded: 10 kV
